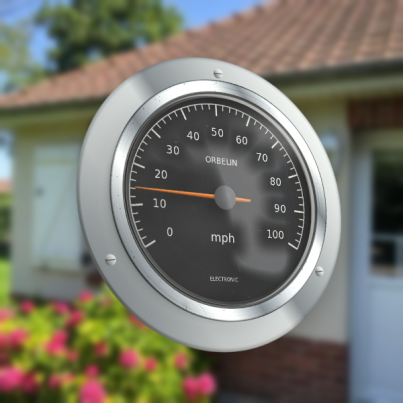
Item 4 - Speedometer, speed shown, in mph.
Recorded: 14 mph
